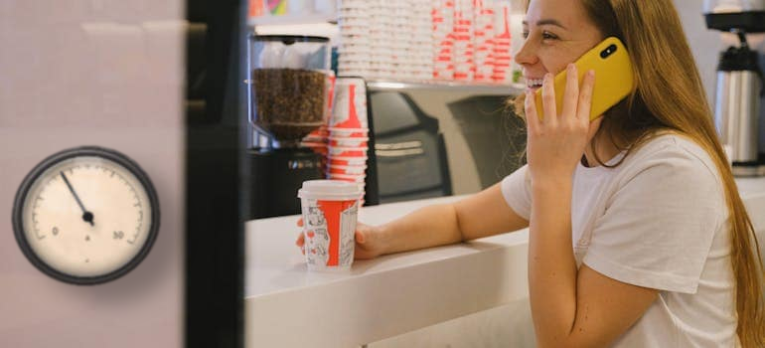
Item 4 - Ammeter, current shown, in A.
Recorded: 18 A
